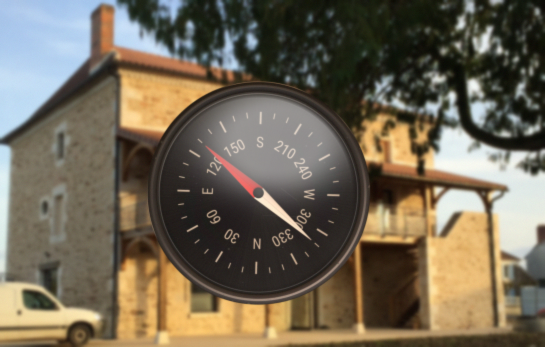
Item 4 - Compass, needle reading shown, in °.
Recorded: 130 °
